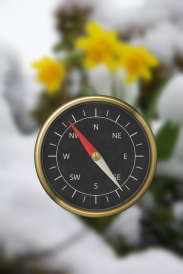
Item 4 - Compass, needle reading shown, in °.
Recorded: 322.5 °
